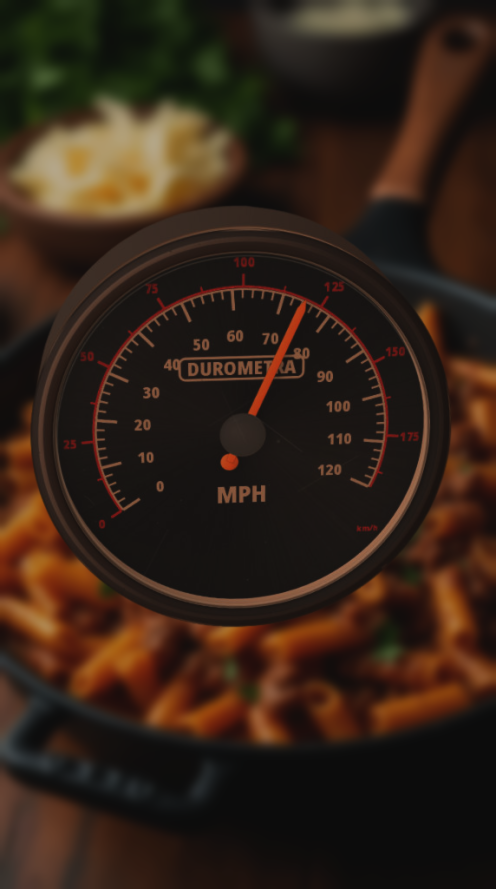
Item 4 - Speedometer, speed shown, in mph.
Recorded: 74 mph
